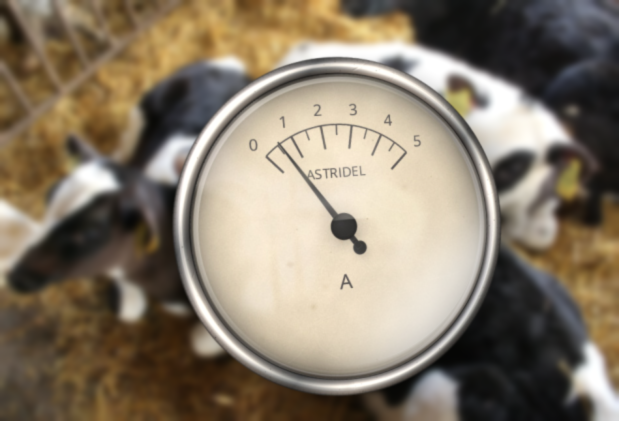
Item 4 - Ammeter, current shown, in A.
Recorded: 0.5 A
